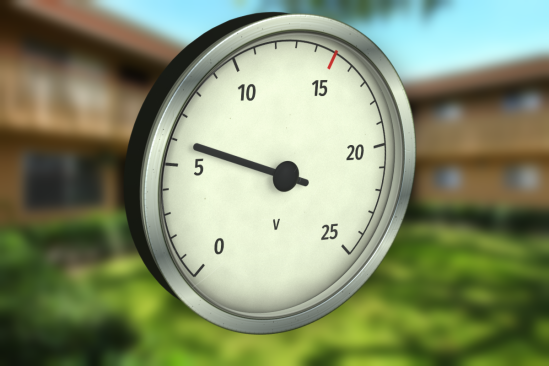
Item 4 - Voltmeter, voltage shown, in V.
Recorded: 6 V
